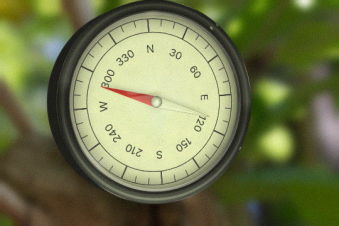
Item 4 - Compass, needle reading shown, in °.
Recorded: 290 °
